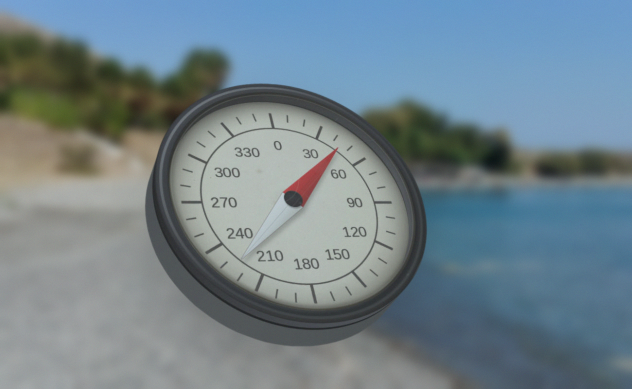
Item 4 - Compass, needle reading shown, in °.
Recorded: 45 °
